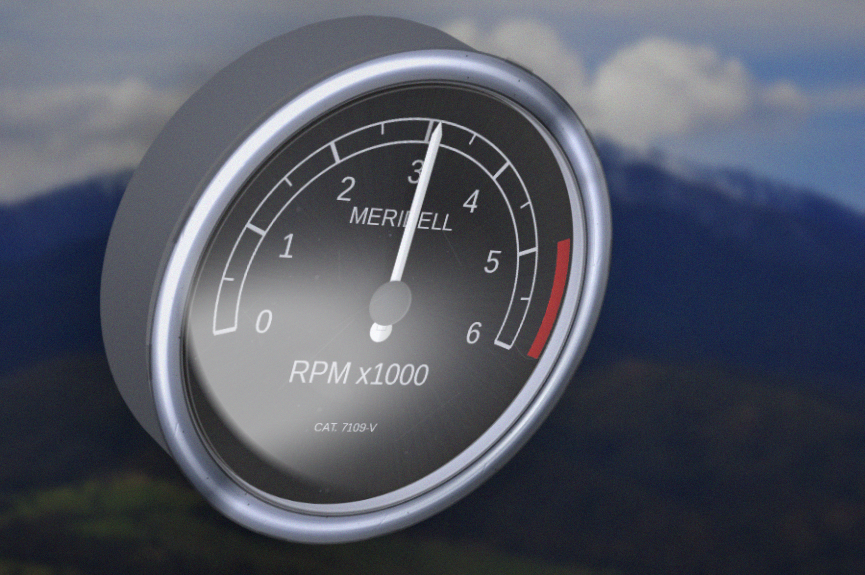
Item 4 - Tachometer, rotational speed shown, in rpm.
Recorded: 3000 rpm
